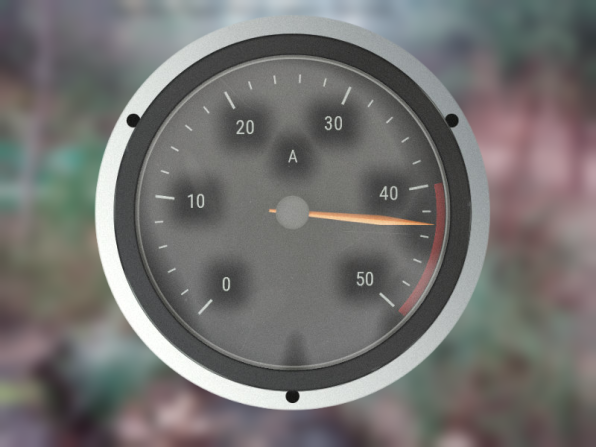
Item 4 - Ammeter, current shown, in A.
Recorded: 43 A
